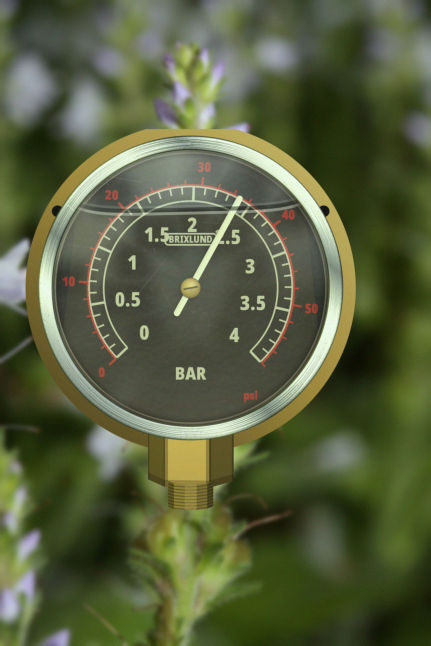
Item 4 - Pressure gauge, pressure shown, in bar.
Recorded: 2.4 bar
